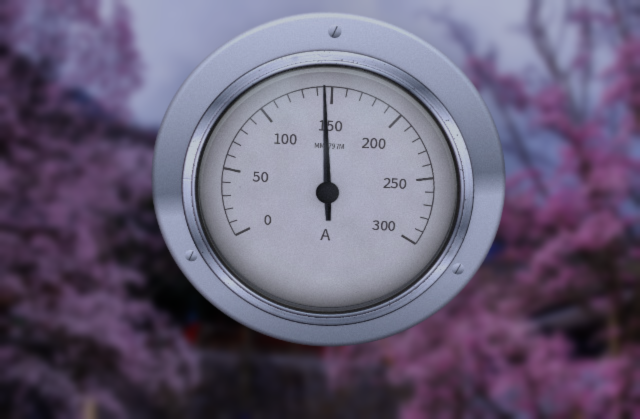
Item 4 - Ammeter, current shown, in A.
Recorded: 145 A
